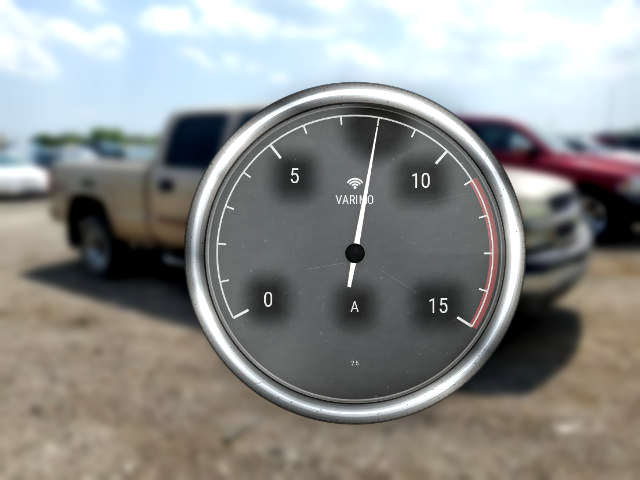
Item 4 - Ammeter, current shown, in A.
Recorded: 8 A
